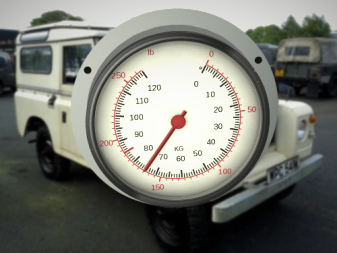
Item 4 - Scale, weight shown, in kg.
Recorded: 75 kg
